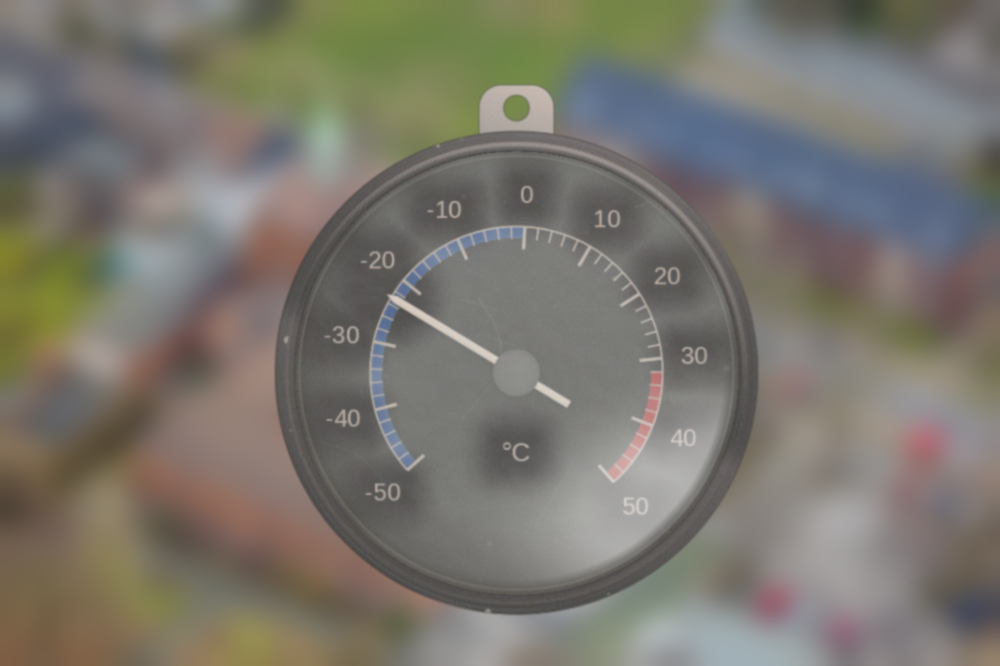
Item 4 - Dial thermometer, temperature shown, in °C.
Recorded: -23 °C
